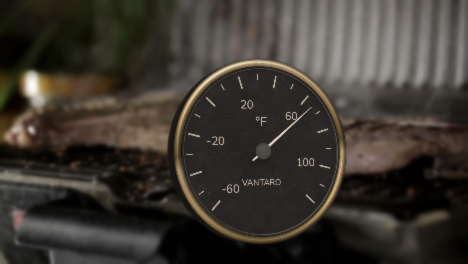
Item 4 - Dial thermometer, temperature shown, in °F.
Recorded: 65 °F
